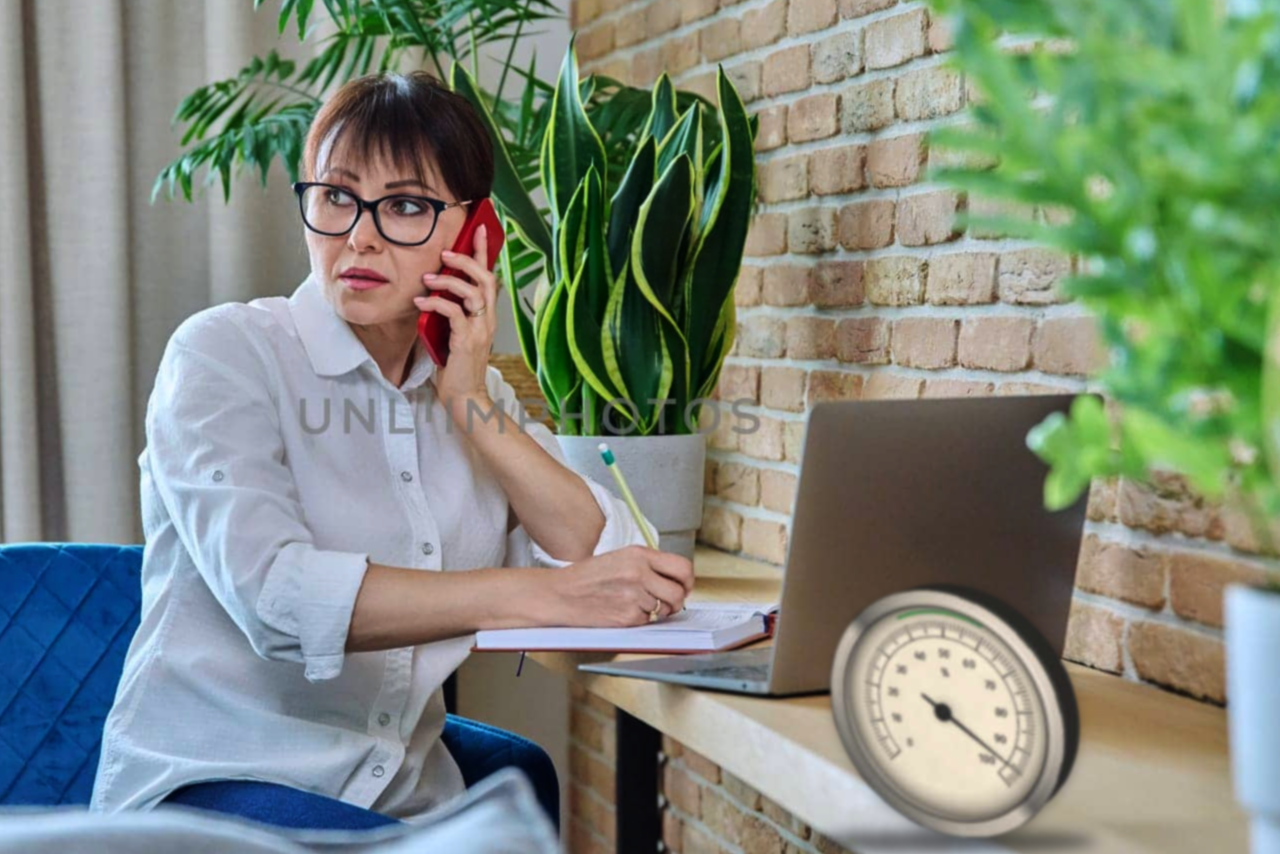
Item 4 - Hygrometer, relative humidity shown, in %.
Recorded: 95 %
